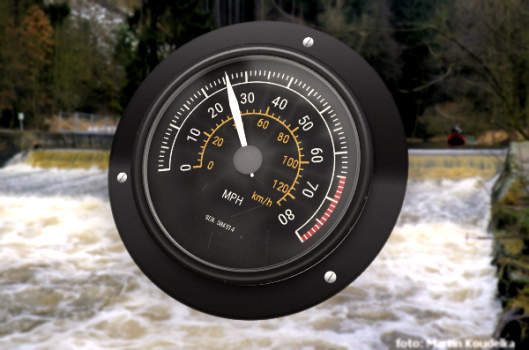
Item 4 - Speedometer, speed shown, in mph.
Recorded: 26 mph
